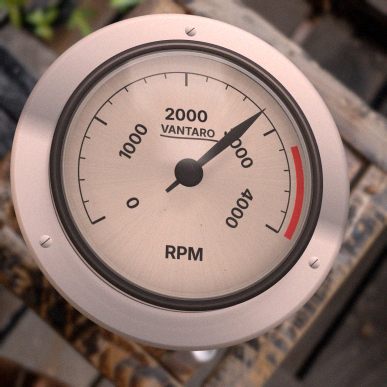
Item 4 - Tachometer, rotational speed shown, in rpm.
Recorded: 2800 rpm
